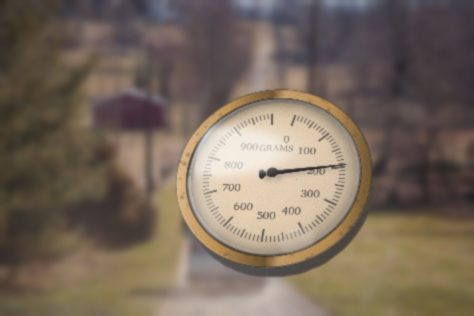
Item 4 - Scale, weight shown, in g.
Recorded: 200 g
